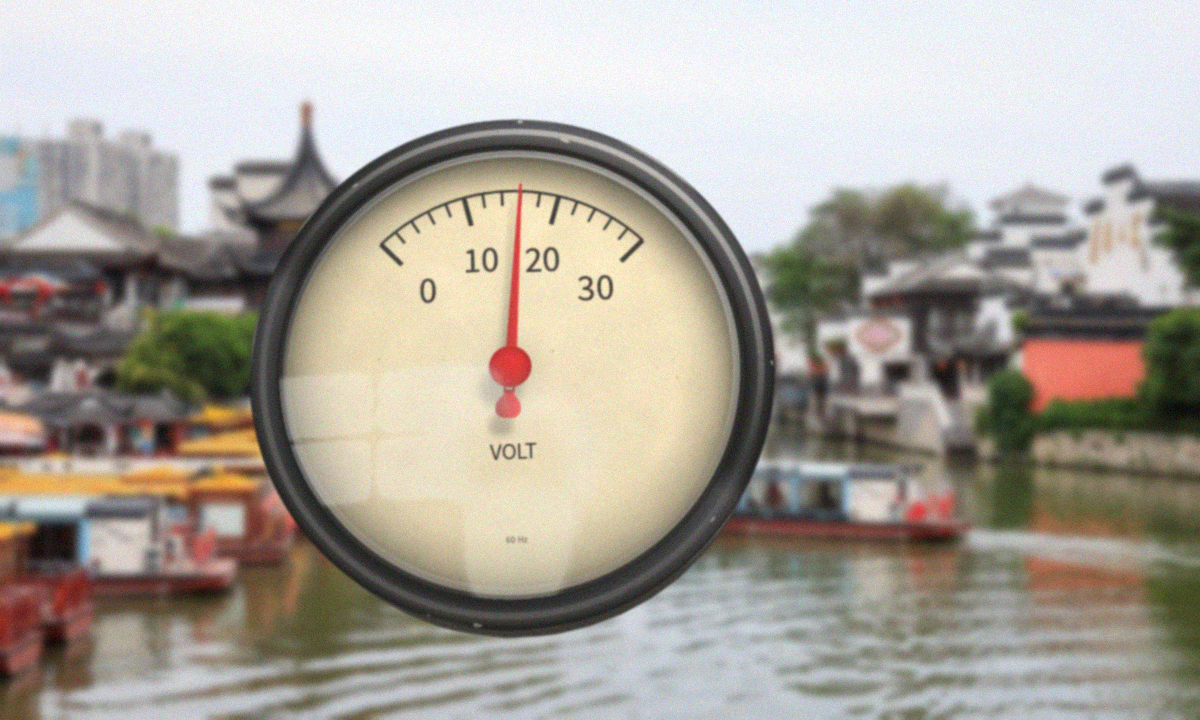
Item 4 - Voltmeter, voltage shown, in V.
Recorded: 16 V
